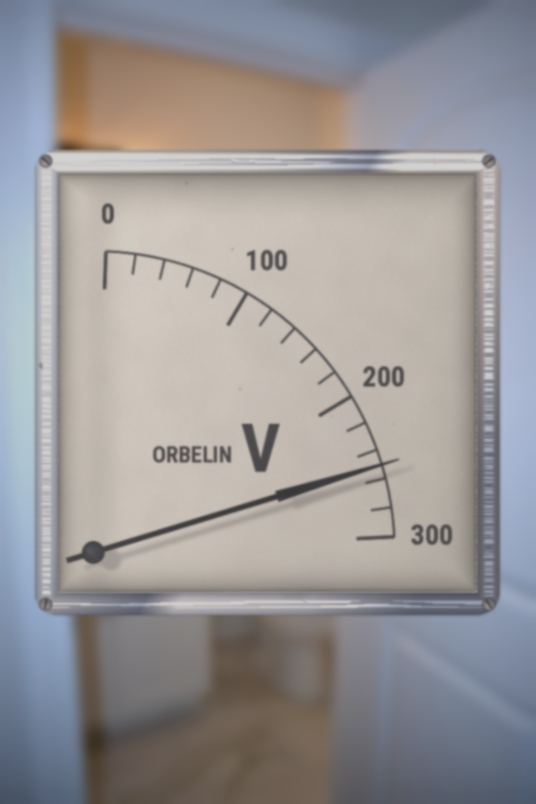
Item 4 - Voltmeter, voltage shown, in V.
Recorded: 250 V
